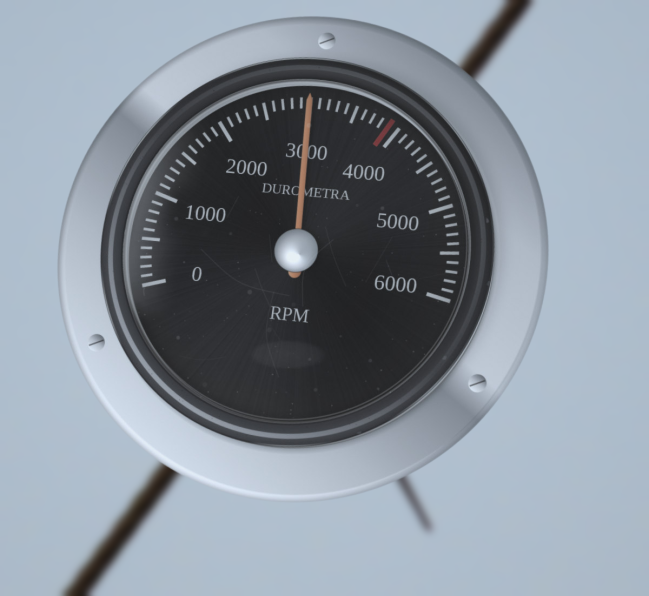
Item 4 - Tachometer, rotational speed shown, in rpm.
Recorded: 3000 rpm
